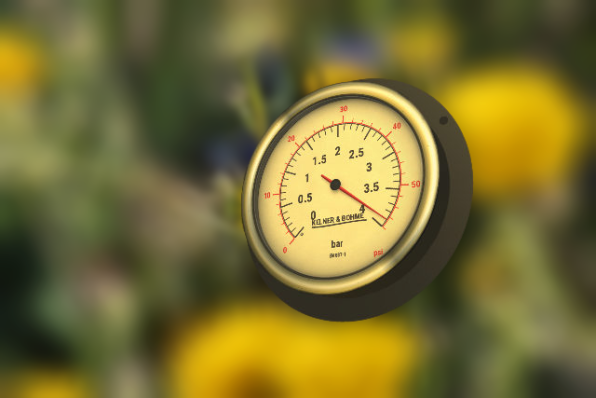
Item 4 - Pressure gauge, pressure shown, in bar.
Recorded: 3.9 bar
